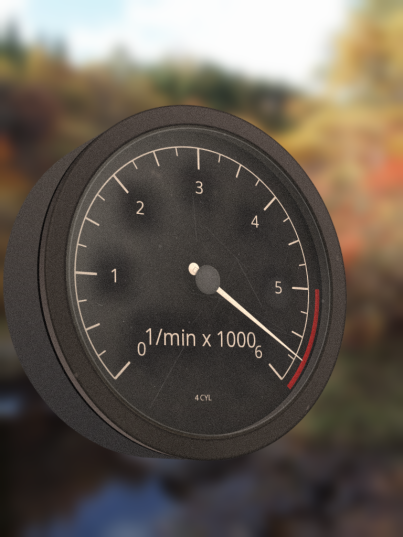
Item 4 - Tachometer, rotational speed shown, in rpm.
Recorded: 5750 rpm
